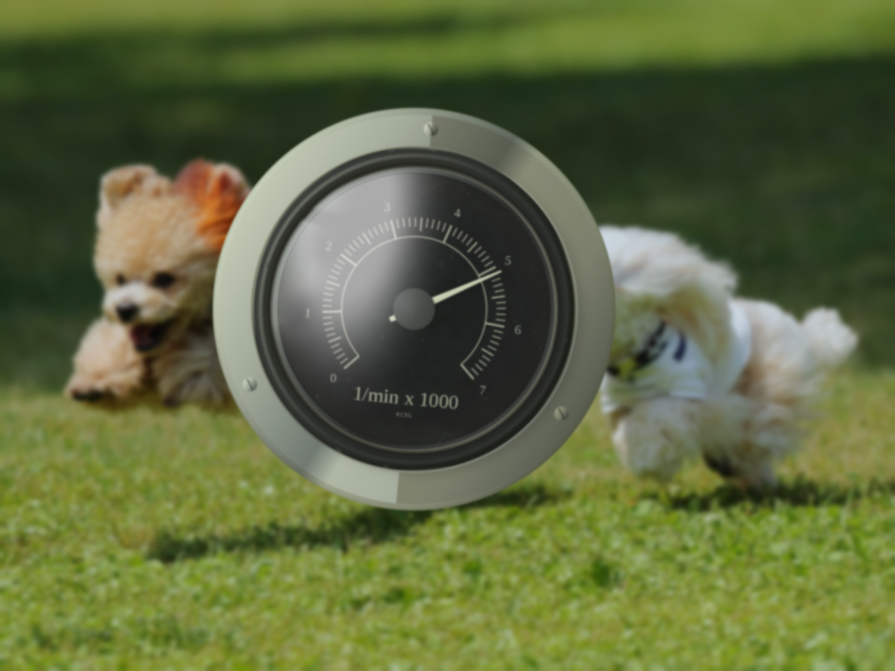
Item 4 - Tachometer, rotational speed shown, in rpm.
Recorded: 5100 rpm
